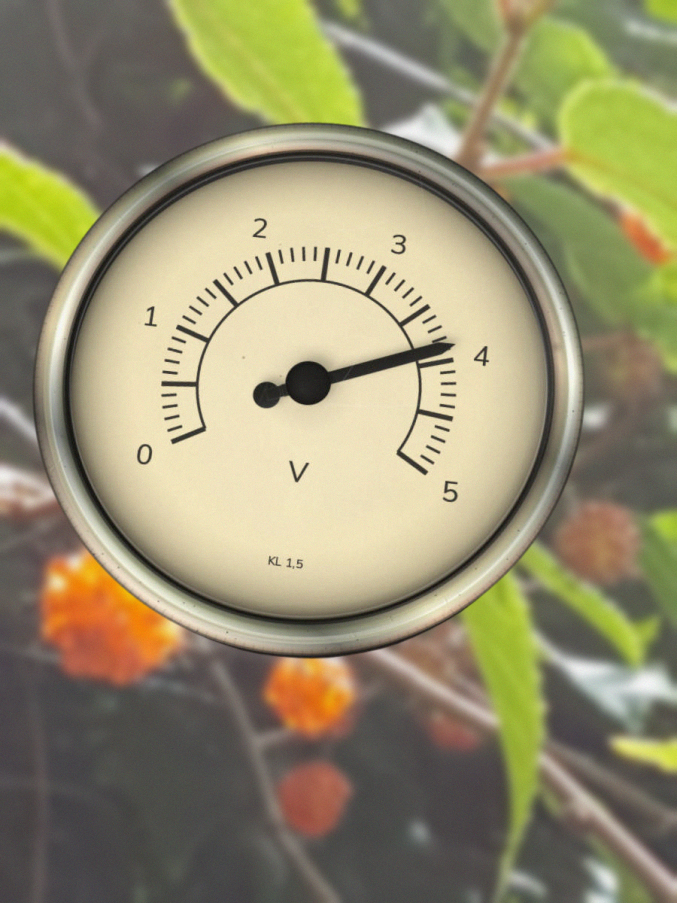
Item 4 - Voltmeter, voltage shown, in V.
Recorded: 3.9 V
